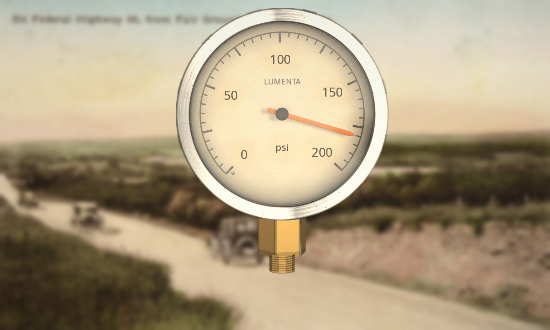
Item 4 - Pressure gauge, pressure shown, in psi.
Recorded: 180 psi
